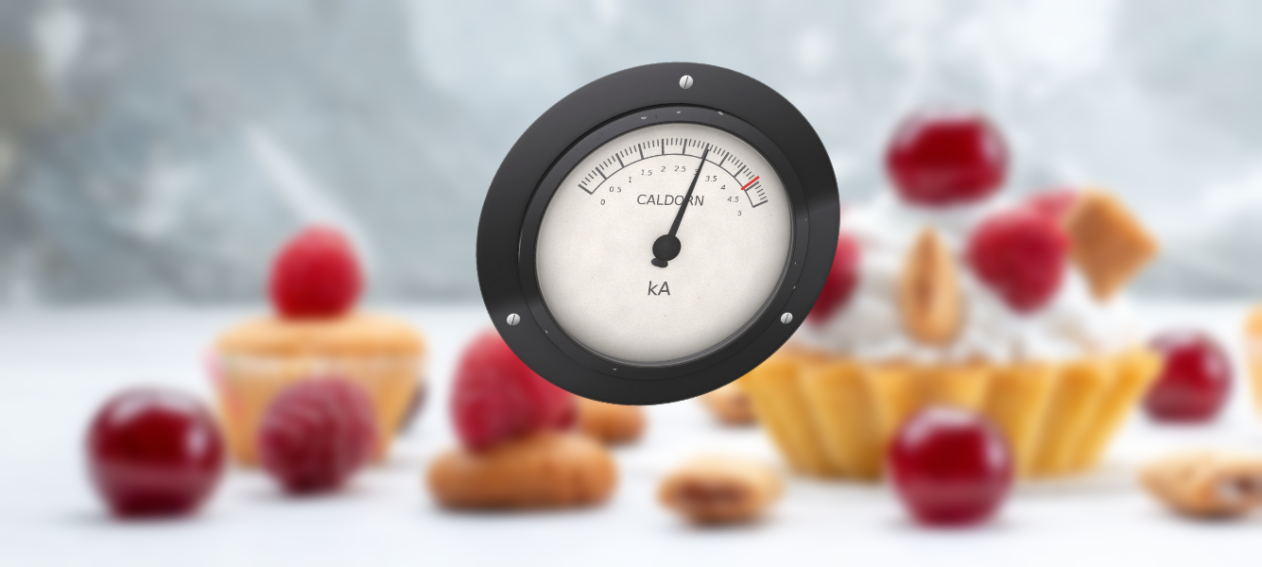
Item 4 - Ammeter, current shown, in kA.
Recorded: 3 kA
